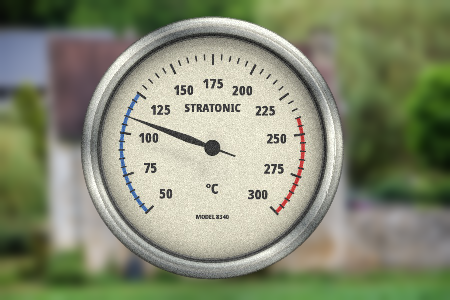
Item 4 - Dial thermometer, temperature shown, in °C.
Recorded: 110 °C
